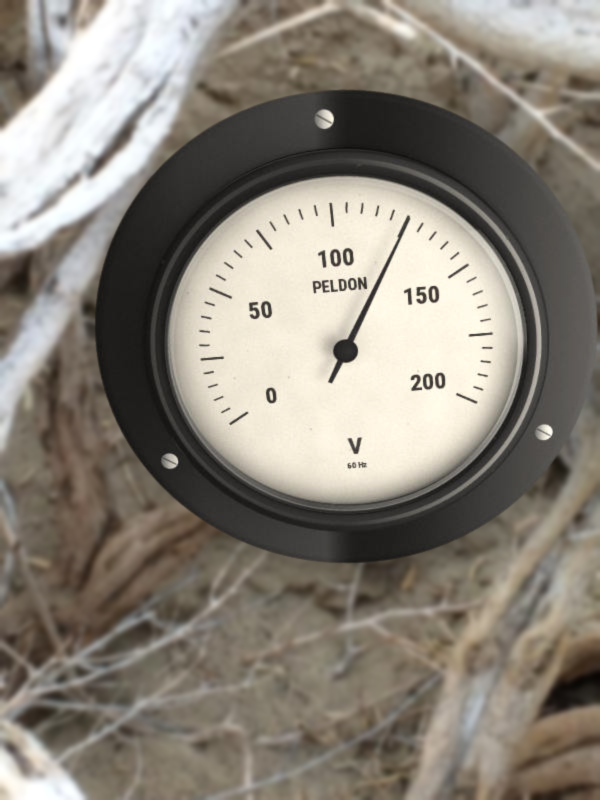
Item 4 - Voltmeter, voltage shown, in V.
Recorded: 125 V
